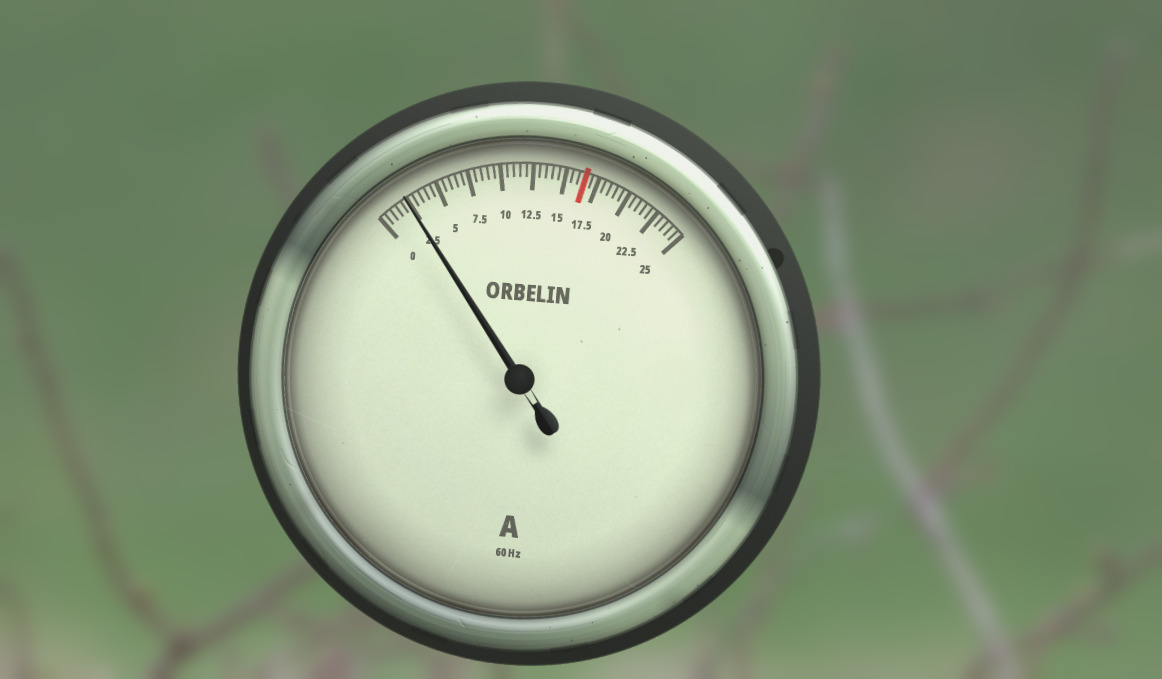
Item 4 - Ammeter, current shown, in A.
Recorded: 2.5 A
